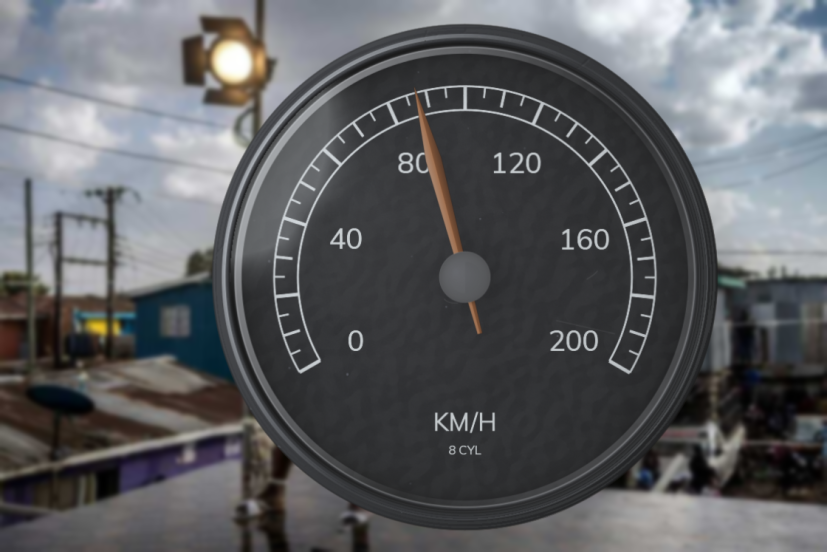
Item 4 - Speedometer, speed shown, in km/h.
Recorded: 87.5 km/h
